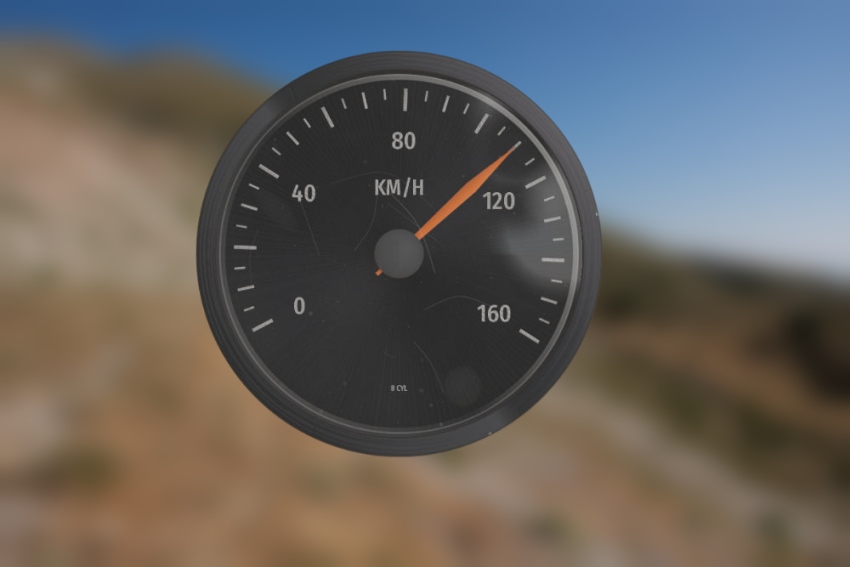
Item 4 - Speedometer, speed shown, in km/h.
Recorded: 110 km/h
